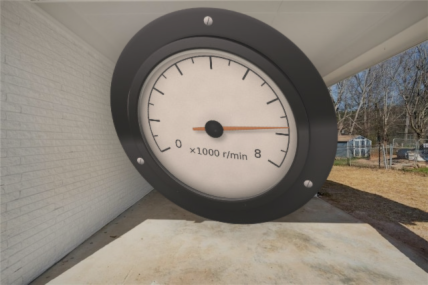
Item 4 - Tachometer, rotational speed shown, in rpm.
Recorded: 6750 rpm
